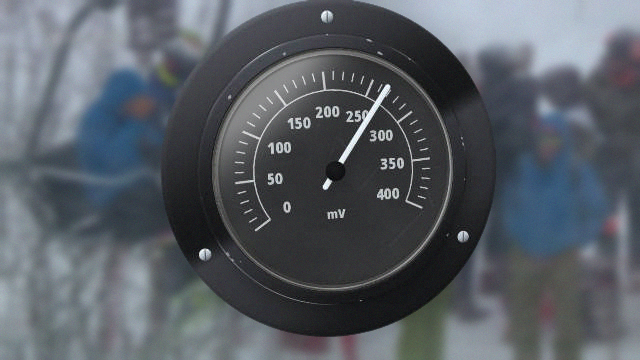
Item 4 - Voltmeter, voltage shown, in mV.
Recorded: 265 mV
